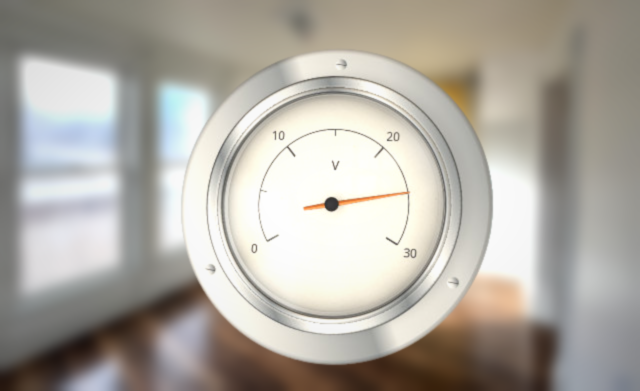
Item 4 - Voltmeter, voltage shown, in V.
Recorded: 25 V
